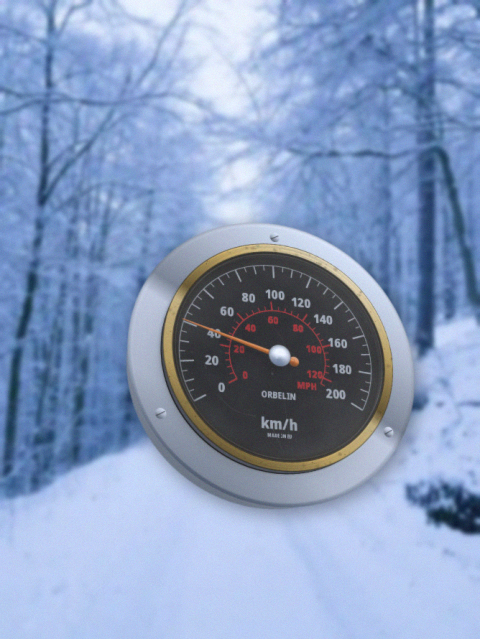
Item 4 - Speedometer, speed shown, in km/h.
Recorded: 40 km/h
